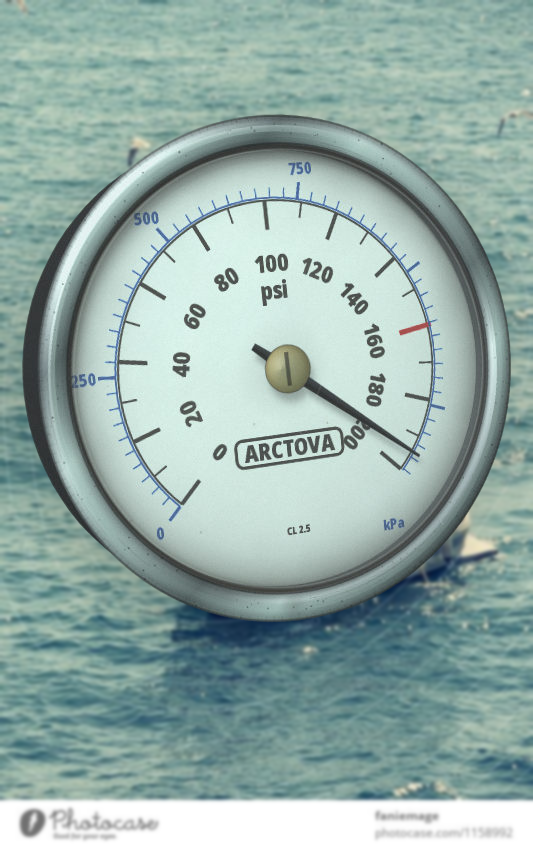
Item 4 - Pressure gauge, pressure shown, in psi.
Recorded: 195 psi
